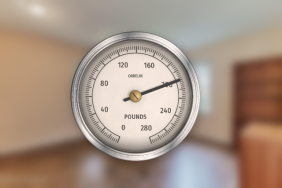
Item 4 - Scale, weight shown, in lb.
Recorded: 200 lb
